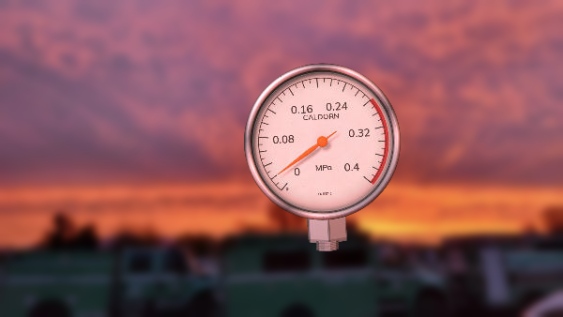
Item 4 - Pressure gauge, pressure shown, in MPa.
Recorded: 0.02 MPa
